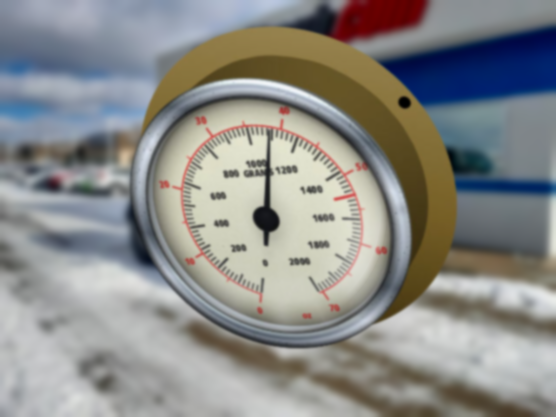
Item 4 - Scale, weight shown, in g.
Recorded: 1100 g
